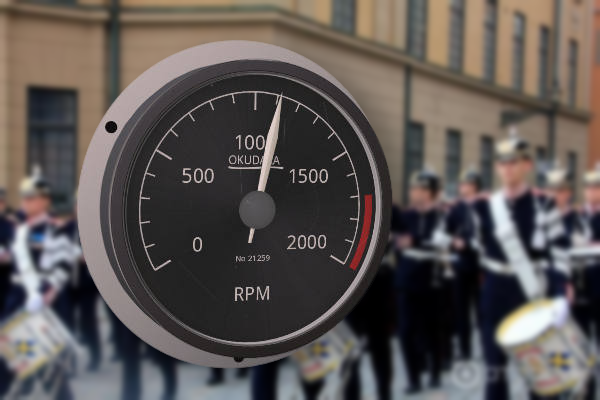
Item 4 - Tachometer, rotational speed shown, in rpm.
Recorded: 1100 rpm
